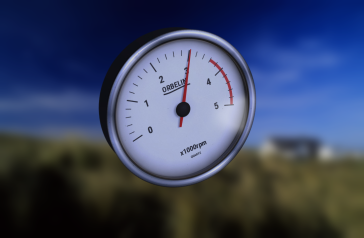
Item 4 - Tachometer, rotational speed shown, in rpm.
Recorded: 3000 rpm
